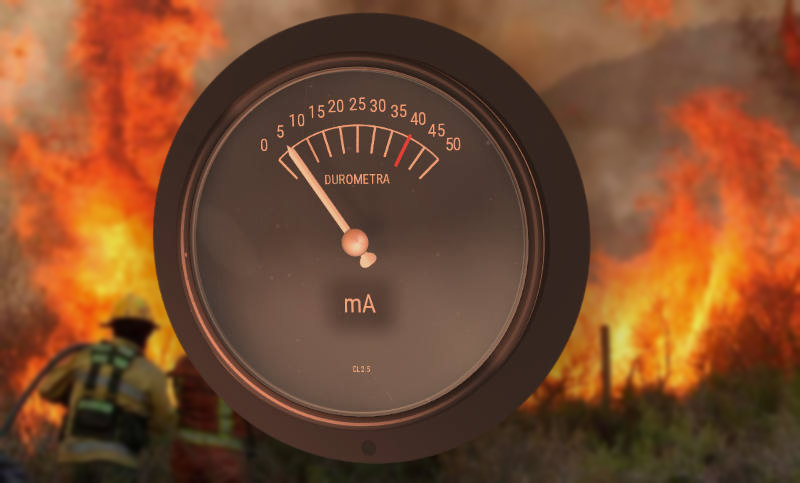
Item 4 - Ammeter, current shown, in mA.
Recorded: 5 mA
